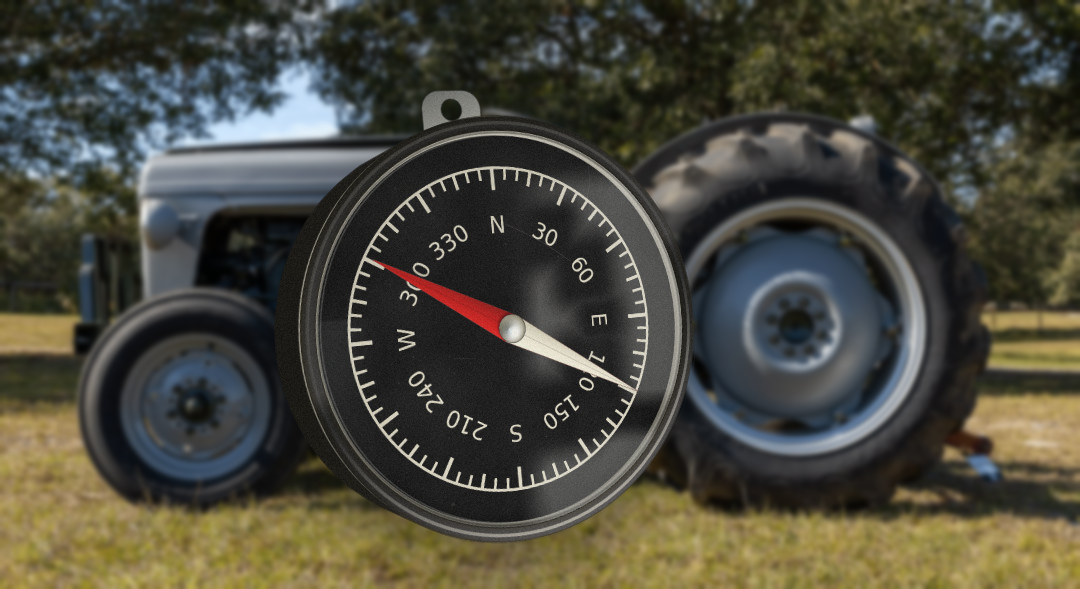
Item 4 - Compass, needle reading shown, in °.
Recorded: 300 °
